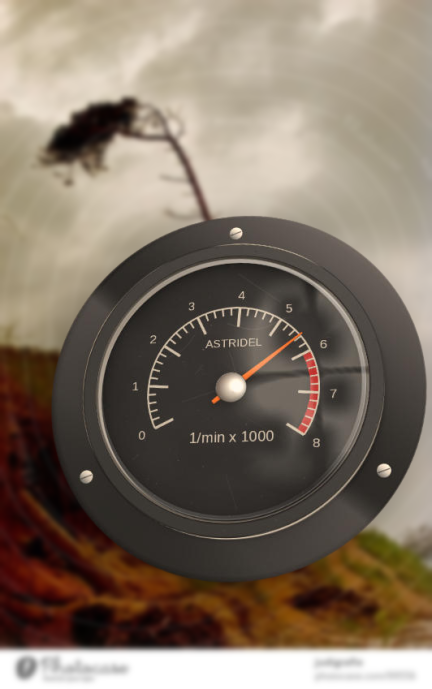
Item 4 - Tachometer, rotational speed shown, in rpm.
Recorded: 5600 rpm
